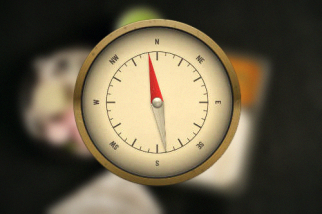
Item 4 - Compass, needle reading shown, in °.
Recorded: 350 °
